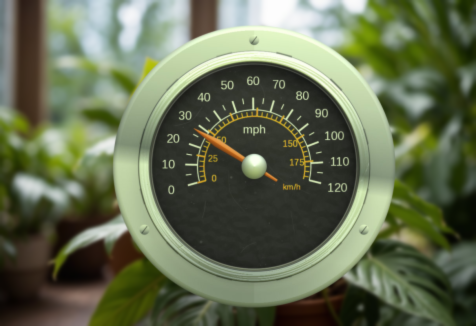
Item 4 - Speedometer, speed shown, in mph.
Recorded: 27.5 mph
